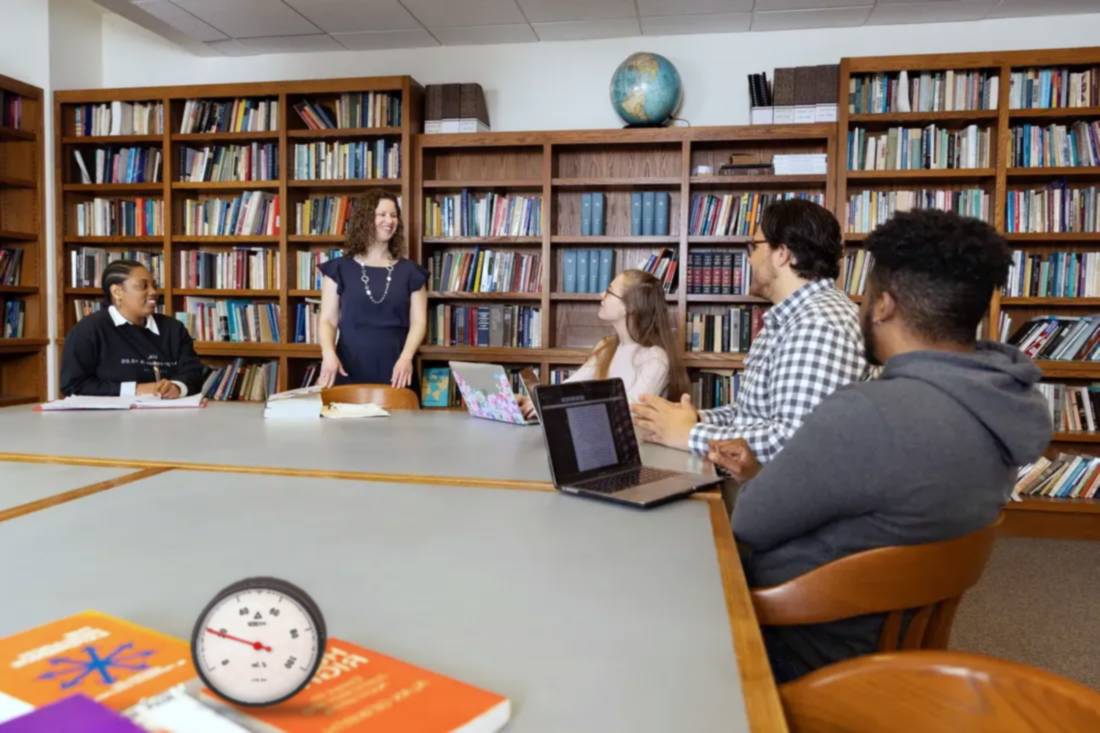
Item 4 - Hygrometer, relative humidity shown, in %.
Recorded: 20 %
